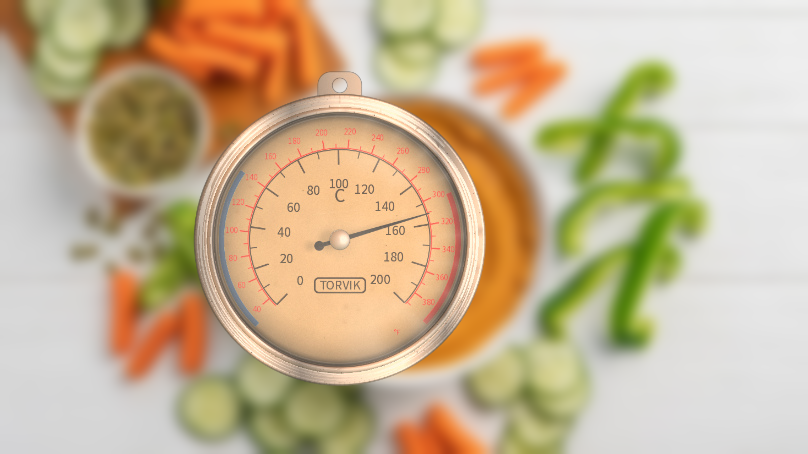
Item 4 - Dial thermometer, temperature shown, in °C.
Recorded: 155 °C
